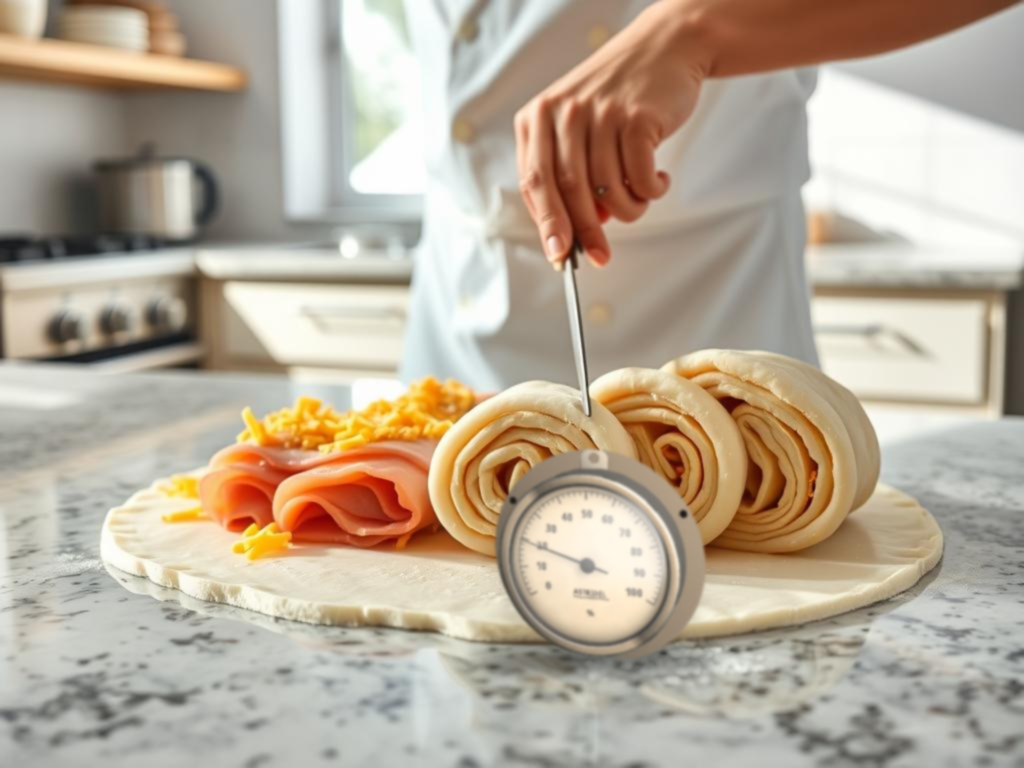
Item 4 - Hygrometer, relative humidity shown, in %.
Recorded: 20 %
